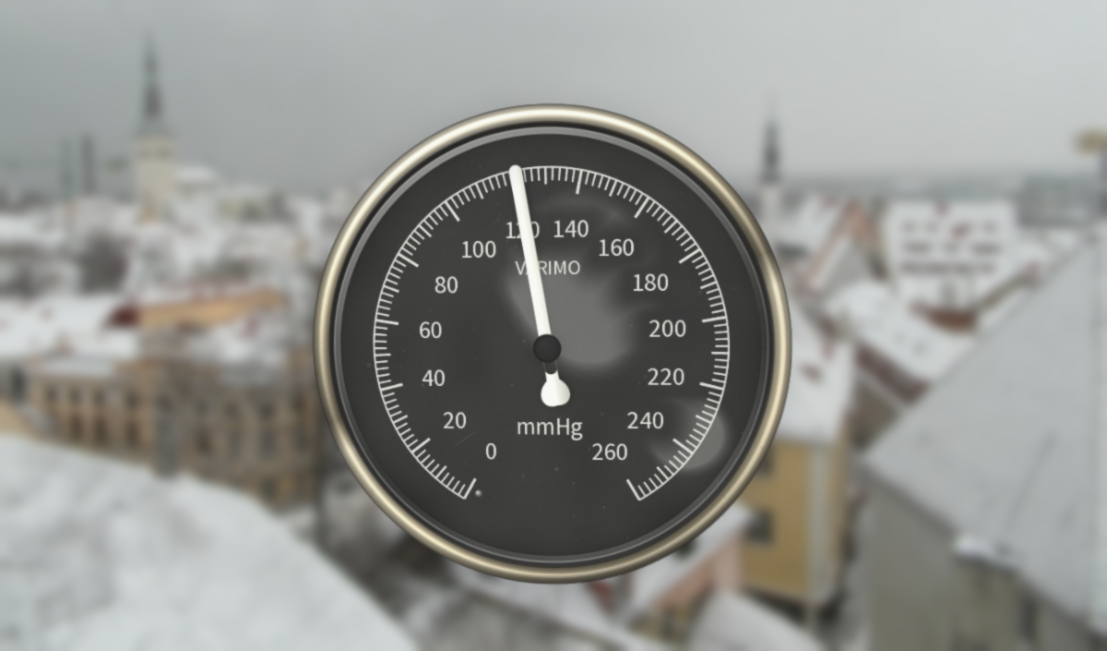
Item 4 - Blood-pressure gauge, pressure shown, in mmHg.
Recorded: 122 mmHg
